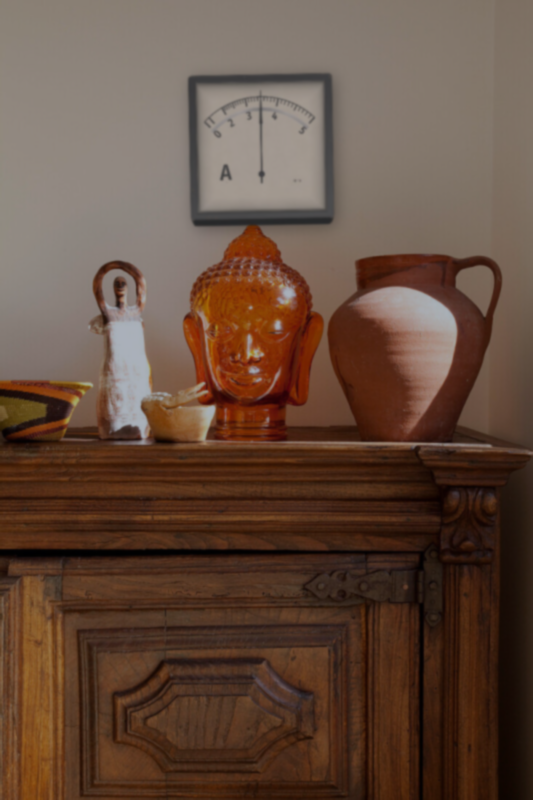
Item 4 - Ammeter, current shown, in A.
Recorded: 3.5 A
